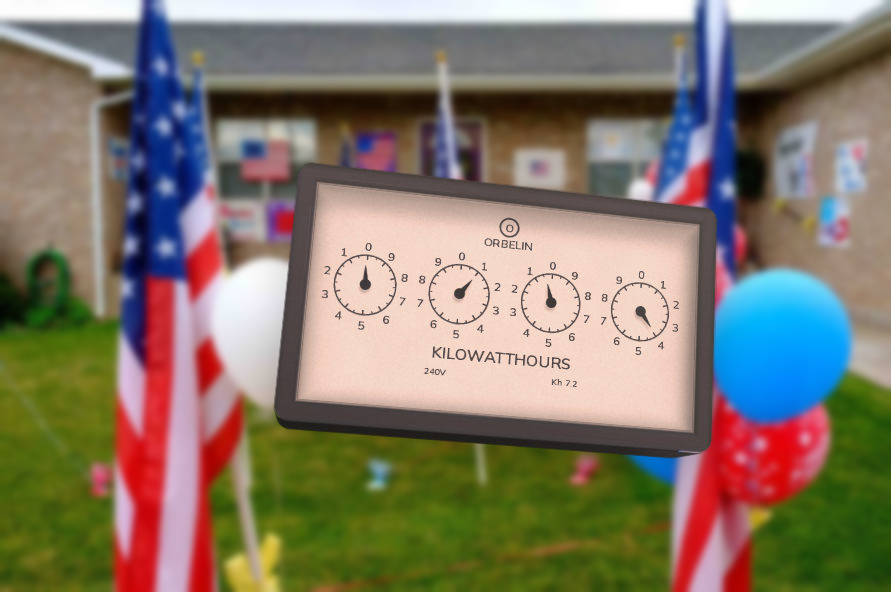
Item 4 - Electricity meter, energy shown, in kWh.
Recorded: 104 kWh
